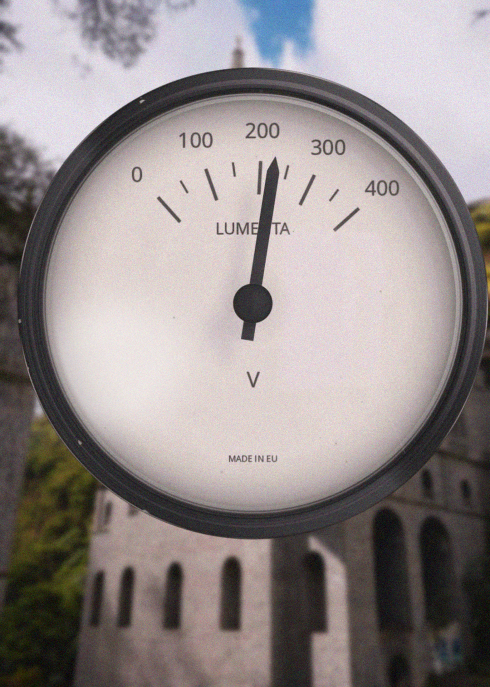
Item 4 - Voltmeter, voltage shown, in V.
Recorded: 225 V
